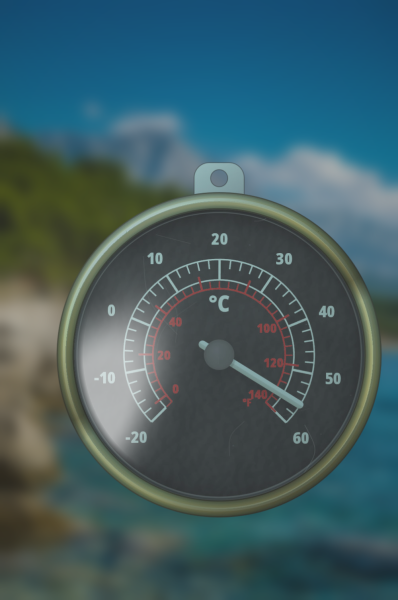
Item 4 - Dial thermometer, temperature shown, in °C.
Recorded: 56 °C
